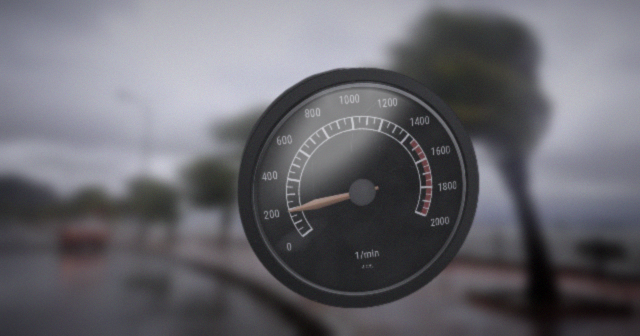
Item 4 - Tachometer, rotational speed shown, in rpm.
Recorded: 200 rpm
